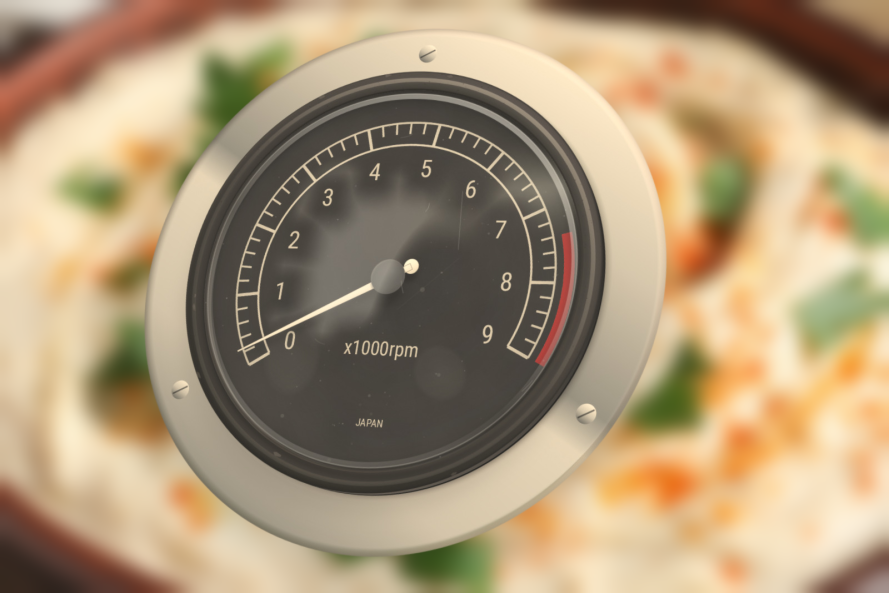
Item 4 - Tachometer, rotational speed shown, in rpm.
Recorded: 200 rpm
